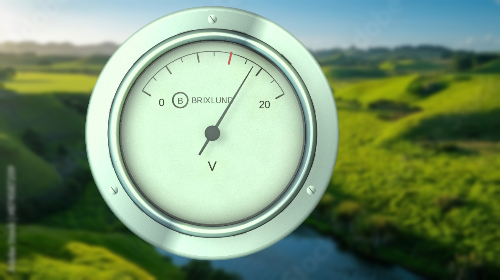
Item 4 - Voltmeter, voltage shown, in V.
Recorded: 15 V
